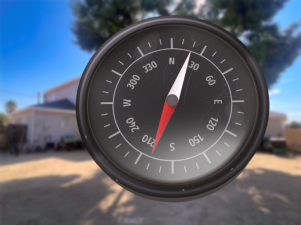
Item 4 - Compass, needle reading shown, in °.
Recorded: 200 °
